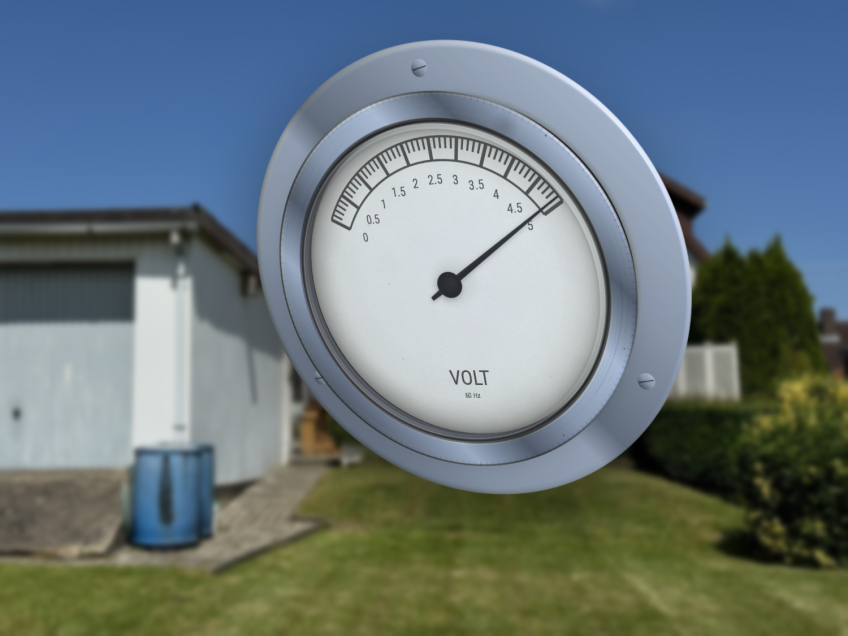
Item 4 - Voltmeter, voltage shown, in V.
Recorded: 4.9 V
